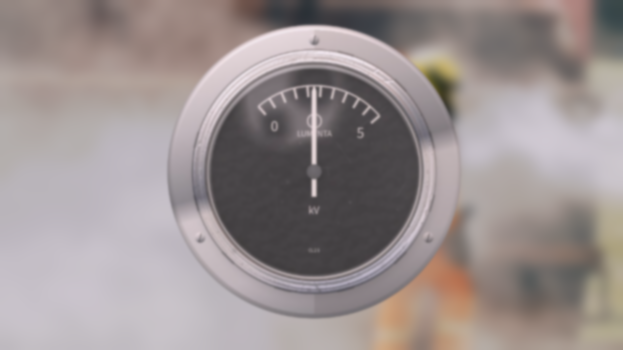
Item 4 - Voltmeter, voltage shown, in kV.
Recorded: 2.25 kV
